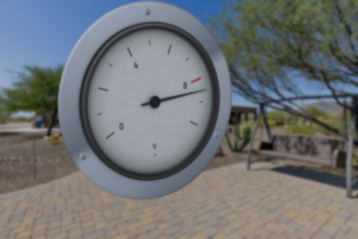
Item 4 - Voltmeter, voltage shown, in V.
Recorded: 8.5 V
